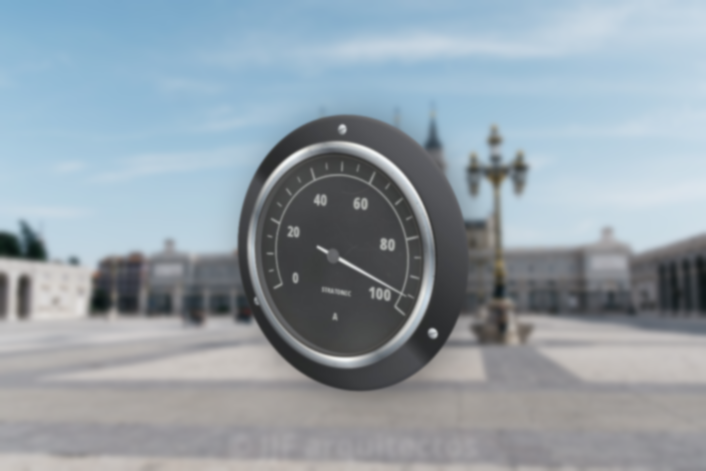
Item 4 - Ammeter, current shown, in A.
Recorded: 95 A
